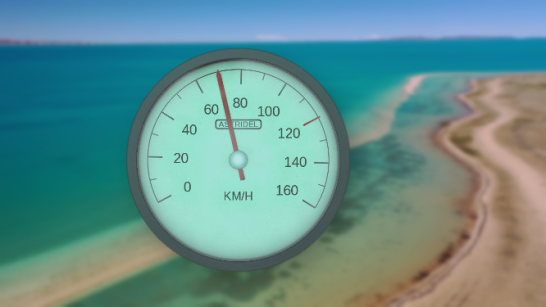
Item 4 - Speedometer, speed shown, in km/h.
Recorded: 70 km/h
